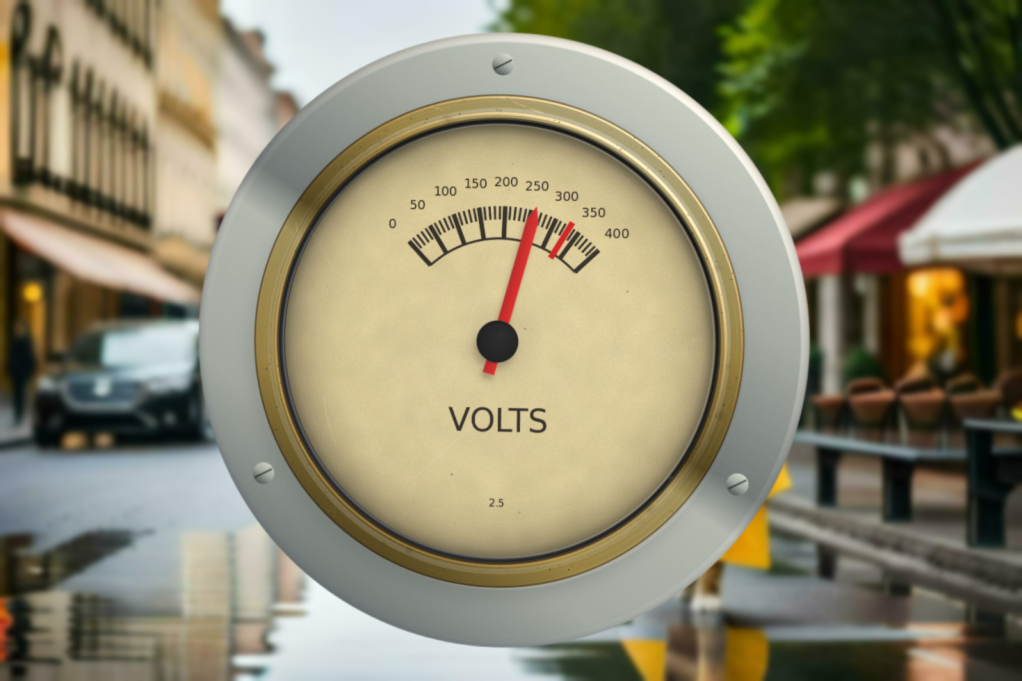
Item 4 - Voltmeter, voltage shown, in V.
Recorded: 260 V
